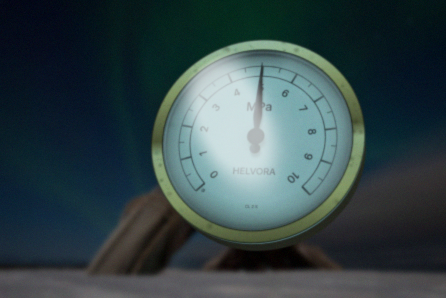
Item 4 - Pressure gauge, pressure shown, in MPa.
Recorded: 5 MPa
